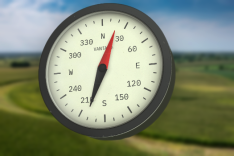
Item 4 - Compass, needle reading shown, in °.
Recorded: 20 °
